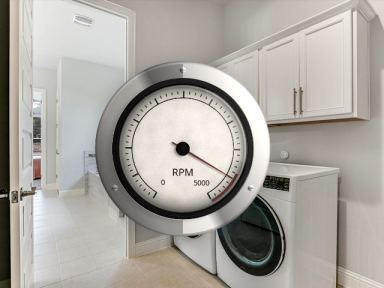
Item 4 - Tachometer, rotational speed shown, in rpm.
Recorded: 4500 rpm
